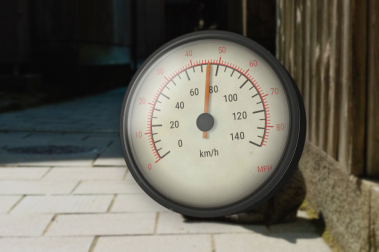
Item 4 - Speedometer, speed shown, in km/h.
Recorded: 75 km/h
